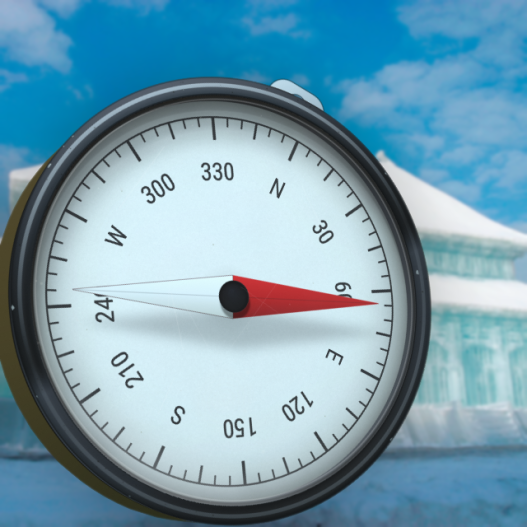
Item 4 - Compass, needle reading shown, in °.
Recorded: 65 °
